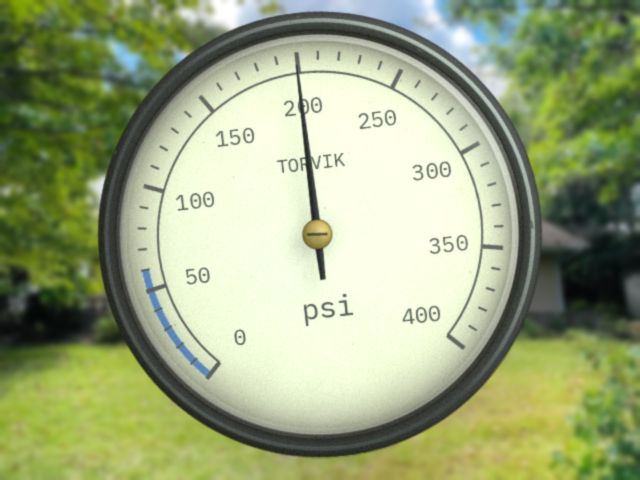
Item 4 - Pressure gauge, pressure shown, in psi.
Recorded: 200 psi
